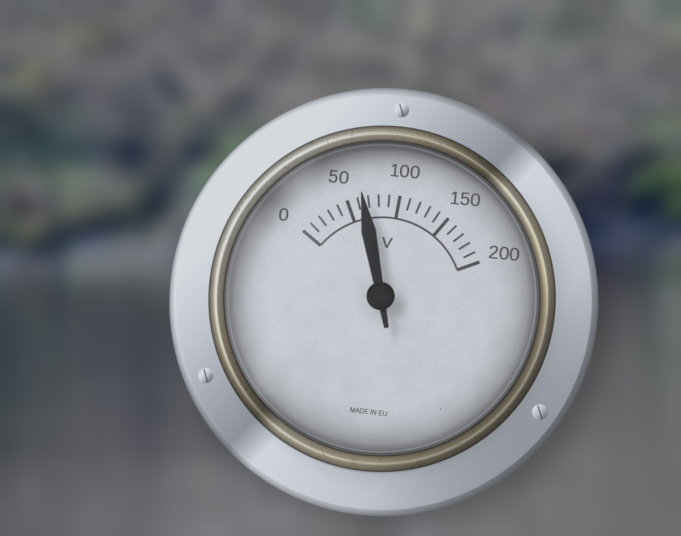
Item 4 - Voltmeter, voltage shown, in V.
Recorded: 65 V
